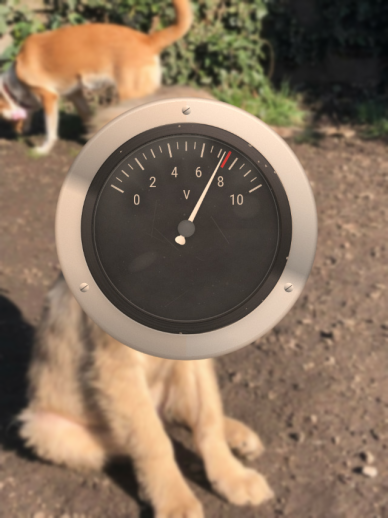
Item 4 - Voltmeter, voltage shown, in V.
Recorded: 7.25 V
